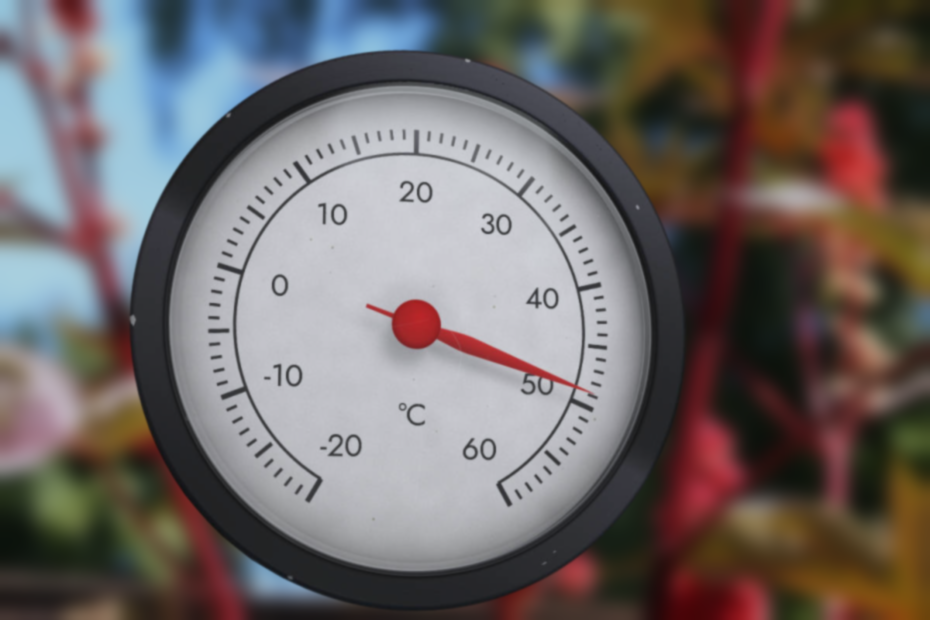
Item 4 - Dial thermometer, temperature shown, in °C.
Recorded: 49 °C
